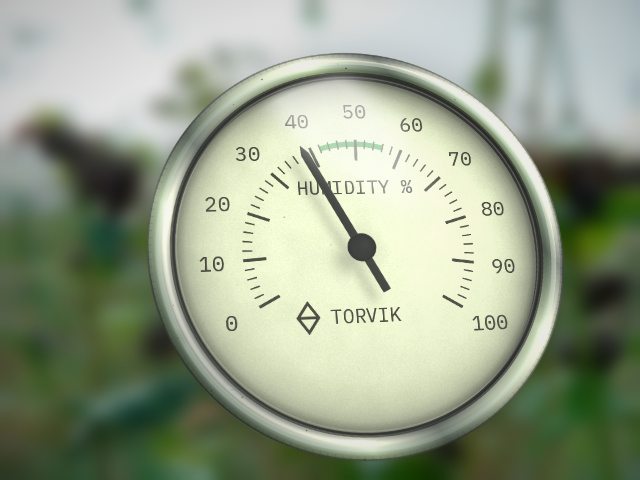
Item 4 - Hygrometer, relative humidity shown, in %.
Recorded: 38 %
